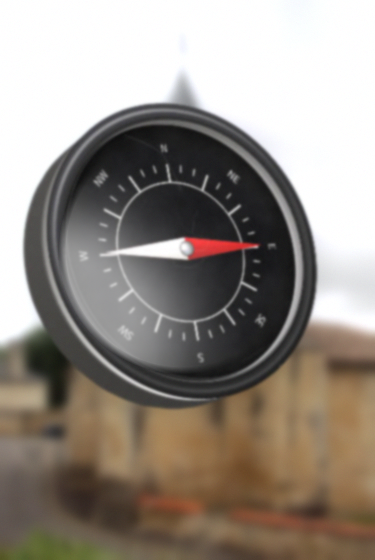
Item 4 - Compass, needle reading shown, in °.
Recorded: 90 °
